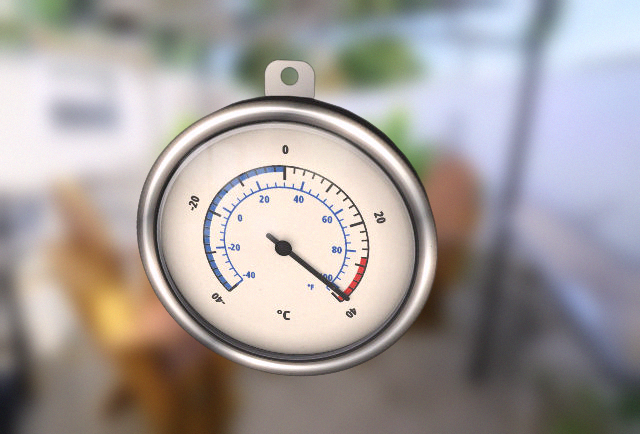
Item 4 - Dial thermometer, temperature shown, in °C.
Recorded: 38 °C
